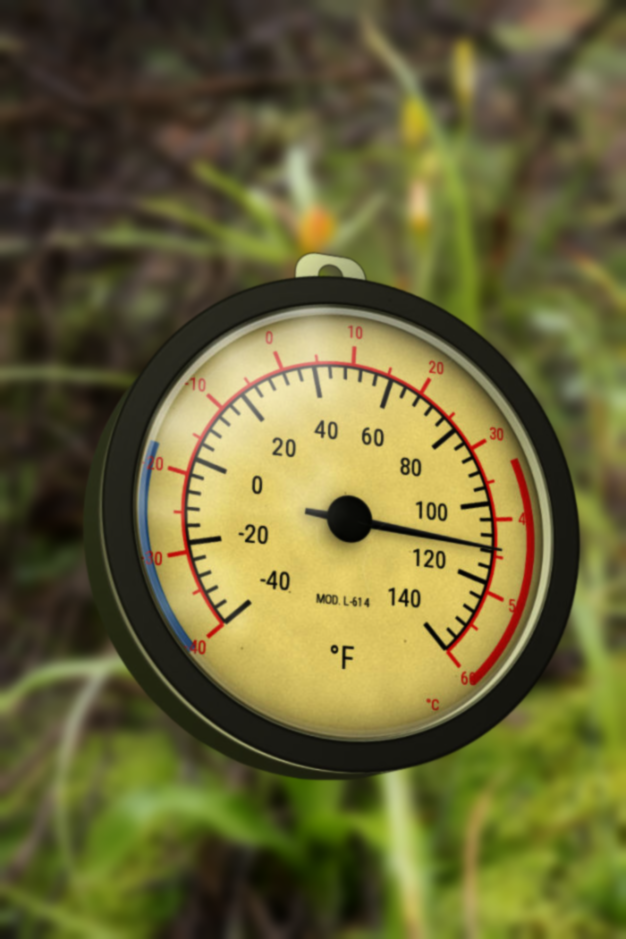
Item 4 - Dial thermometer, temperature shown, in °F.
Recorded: 112 °F
